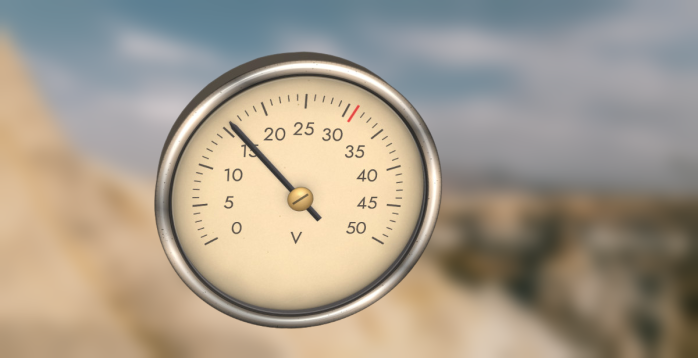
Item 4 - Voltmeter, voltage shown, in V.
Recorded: 16 V
